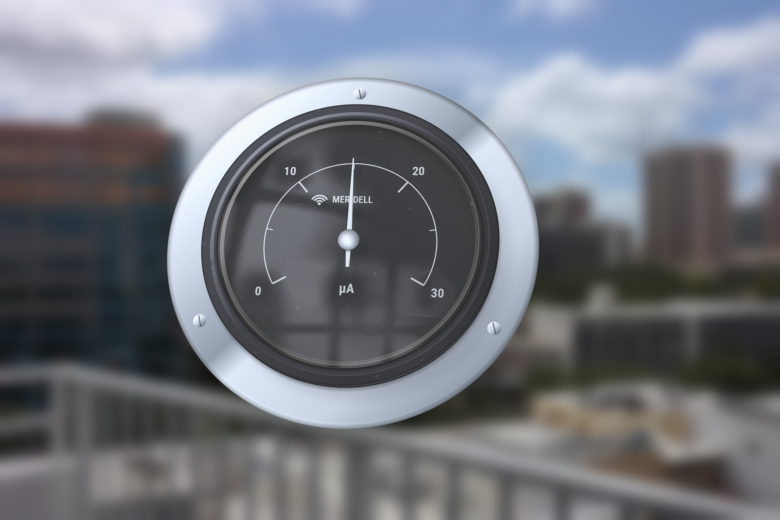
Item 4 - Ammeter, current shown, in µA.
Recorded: 15 µA
